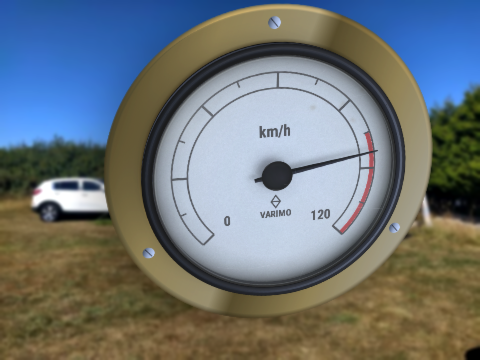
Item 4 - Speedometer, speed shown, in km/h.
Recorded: 95 km/h
